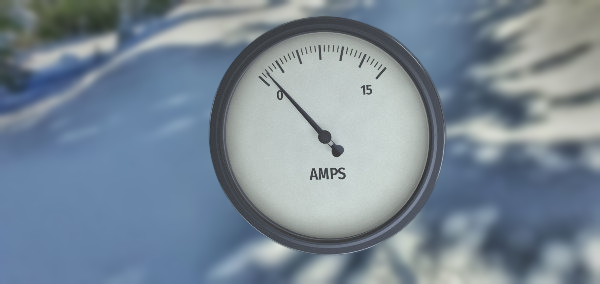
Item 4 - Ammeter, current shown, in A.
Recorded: 1 A
